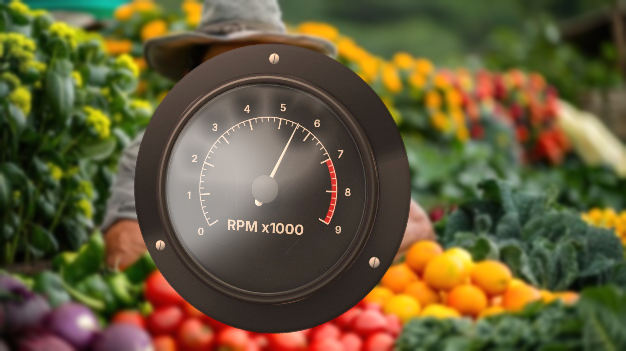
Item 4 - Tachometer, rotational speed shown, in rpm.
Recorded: 5600 rpm
